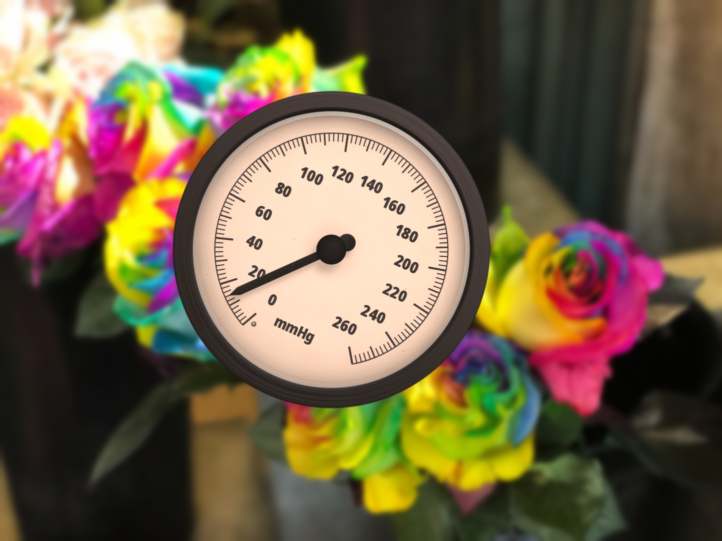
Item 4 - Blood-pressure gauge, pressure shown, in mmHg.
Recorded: 14 mmHg
